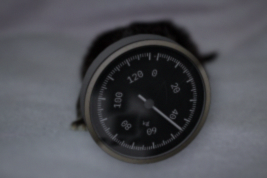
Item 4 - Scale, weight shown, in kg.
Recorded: 45 kg
